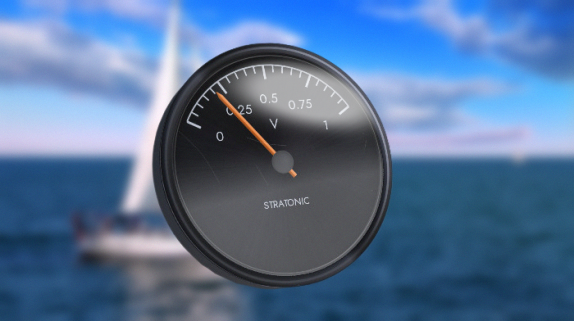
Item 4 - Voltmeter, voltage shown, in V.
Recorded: 0.2 V
